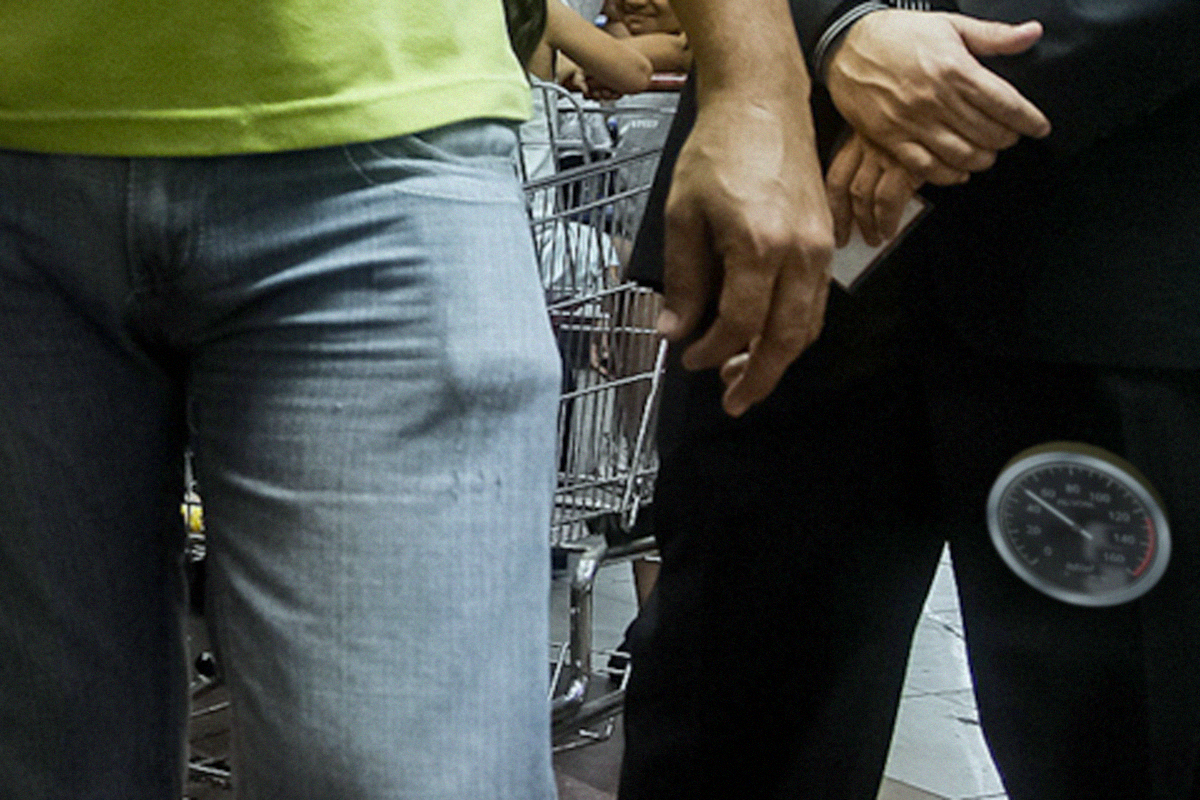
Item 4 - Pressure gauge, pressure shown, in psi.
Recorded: 50 psi
